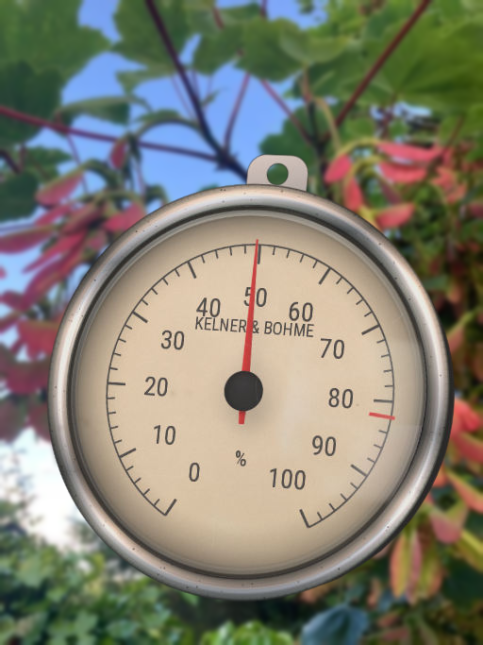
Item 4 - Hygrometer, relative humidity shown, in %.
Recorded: 50 %
